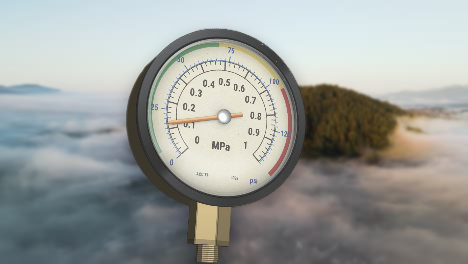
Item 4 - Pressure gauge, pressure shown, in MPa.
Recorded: 0.12 MPa
